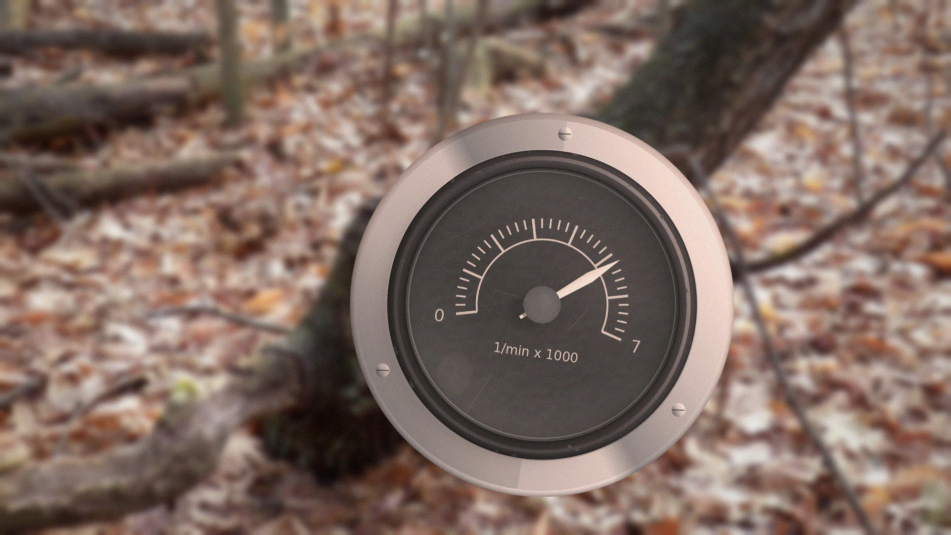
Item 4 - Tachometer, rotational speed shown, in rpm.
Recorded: 5200 rpm
